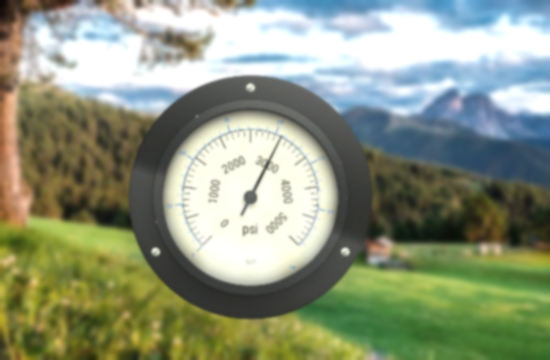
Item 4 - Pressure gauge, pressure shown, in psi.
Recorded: 3000 psi
